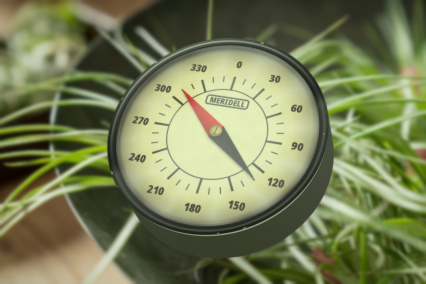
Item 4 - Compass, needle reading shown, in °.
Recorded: 310 °
